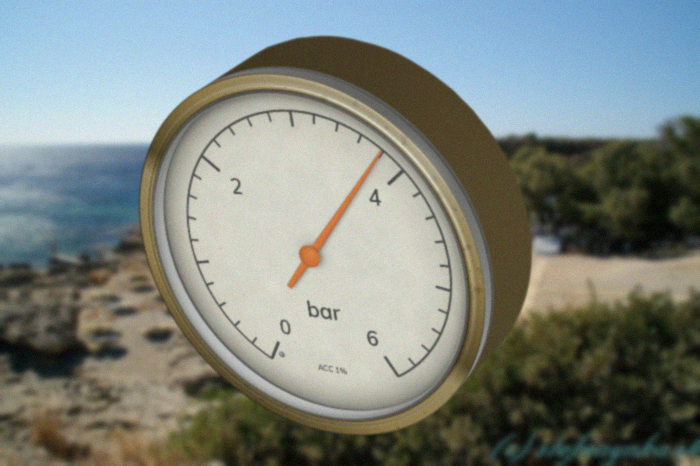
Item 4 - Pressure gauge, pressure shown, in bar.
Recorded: 3.8 bar
